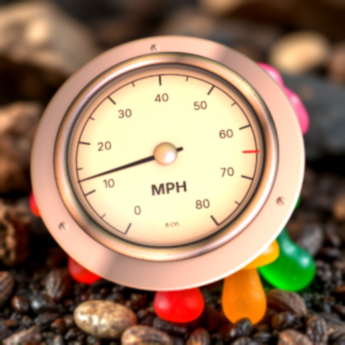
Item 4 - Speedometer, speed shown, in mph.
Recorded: 12.5 mph
